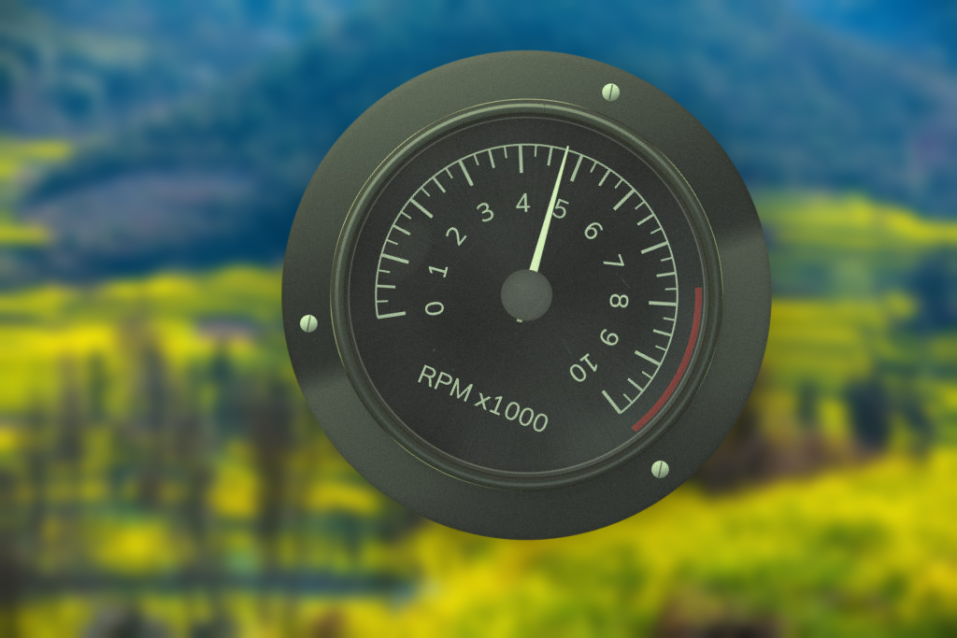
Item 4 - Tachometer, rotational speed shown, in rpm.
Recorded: 4750 rpm
